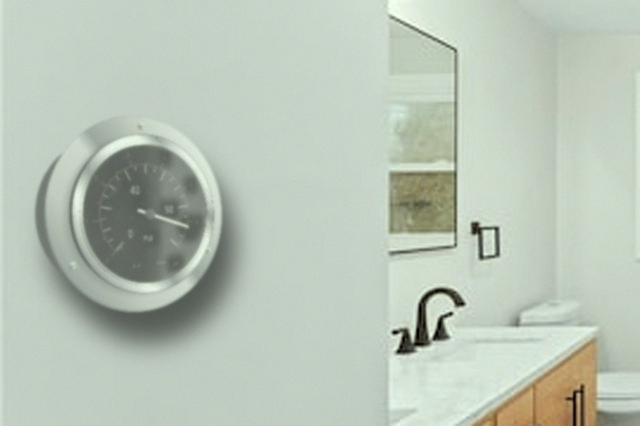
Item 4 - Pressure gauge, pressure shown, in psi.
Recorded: 90 psi
